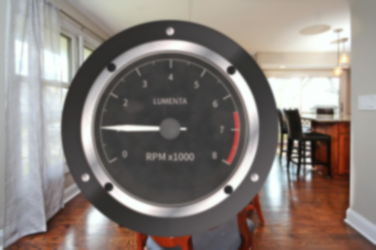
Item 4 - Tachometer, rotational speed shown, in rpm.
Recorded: 1000 rpm
